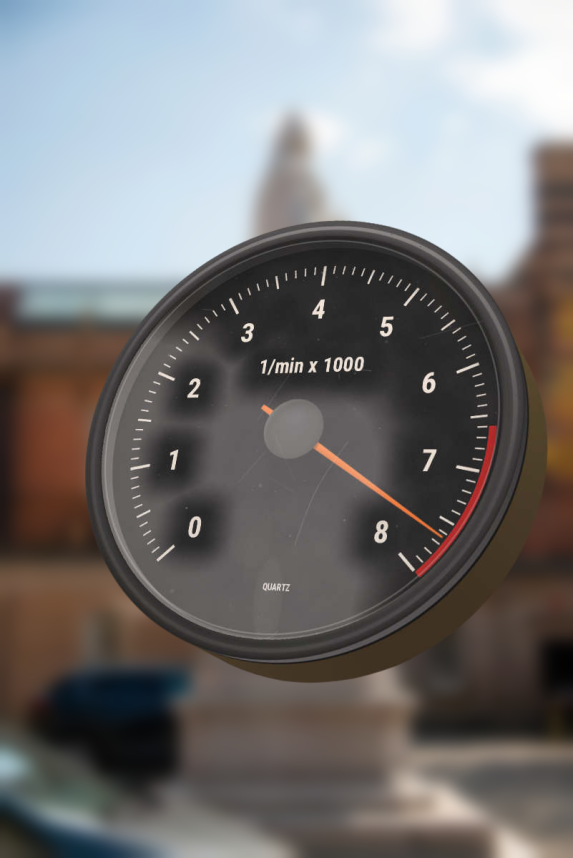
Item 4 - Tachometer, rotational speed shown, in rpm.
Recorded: 7650 rpm
